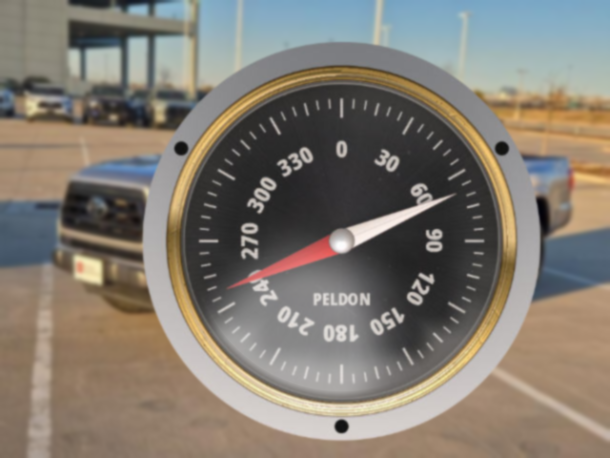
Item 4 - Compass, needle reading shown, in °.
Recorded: 247.5 °
